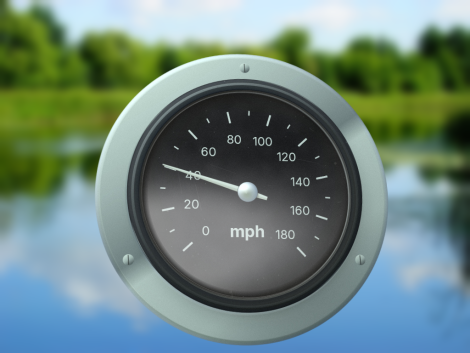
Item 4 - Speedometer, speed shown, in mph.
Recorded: 40 mph
